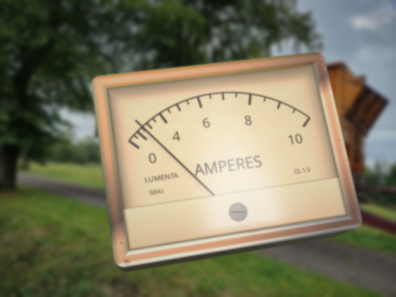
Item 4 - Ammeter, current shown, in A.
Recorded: 2.5 A
